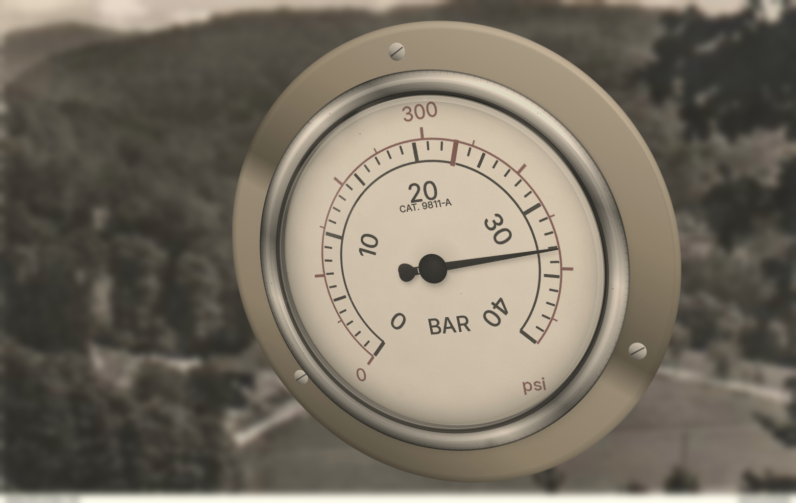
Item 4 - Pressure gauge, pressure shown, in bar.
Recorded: 33 bar
